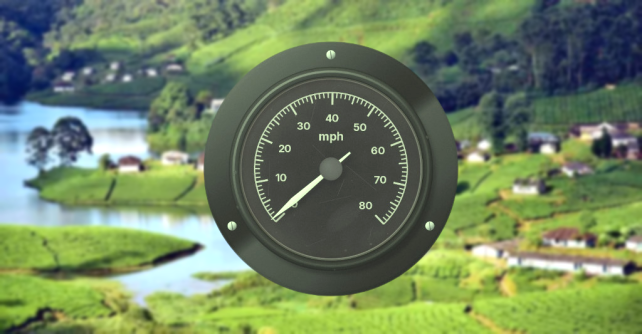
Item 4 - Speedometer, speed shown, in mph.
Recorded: 1 mph
